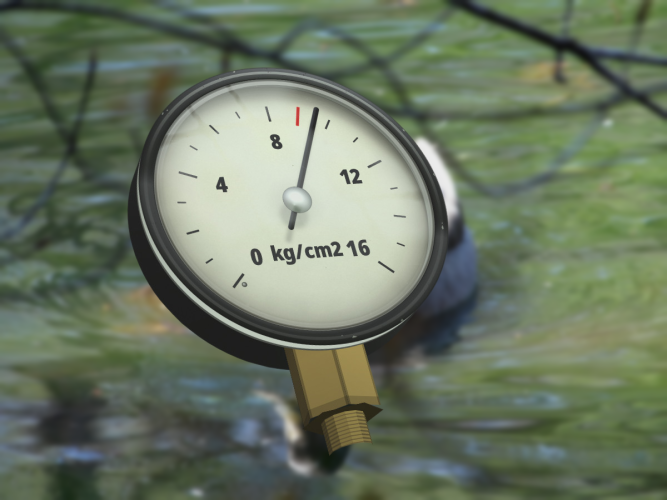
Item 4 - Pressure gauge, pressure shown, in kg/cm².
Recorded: 9.5 kg/cm²
